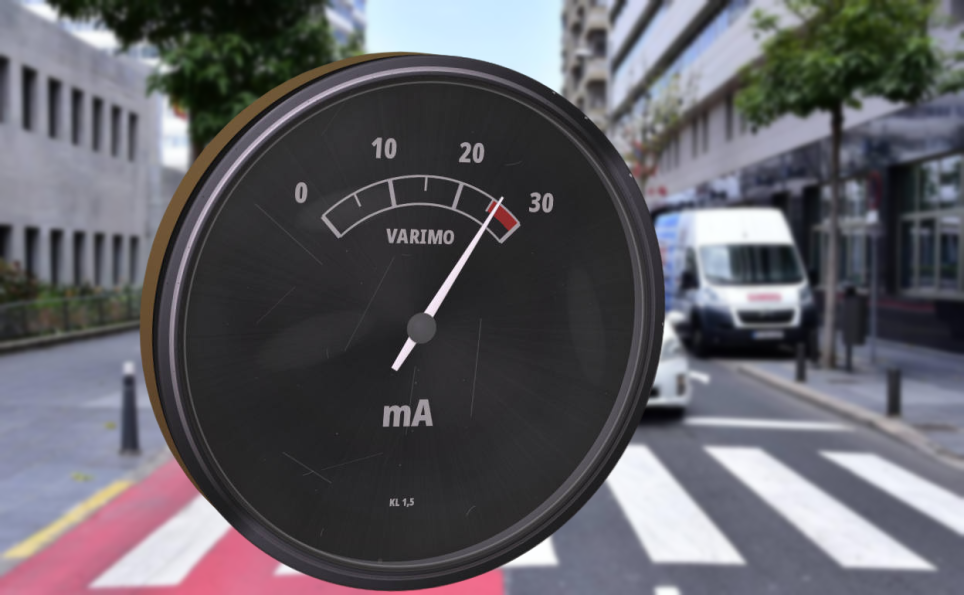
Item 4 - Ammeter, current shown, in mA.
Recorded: 25 mA
